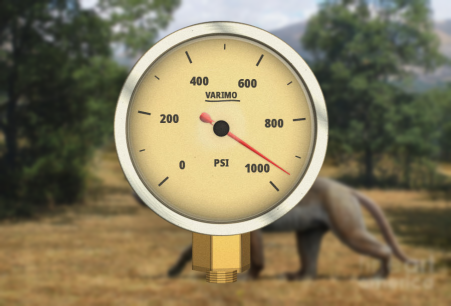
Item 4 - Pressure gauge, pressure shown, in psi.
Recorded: 950 psi
